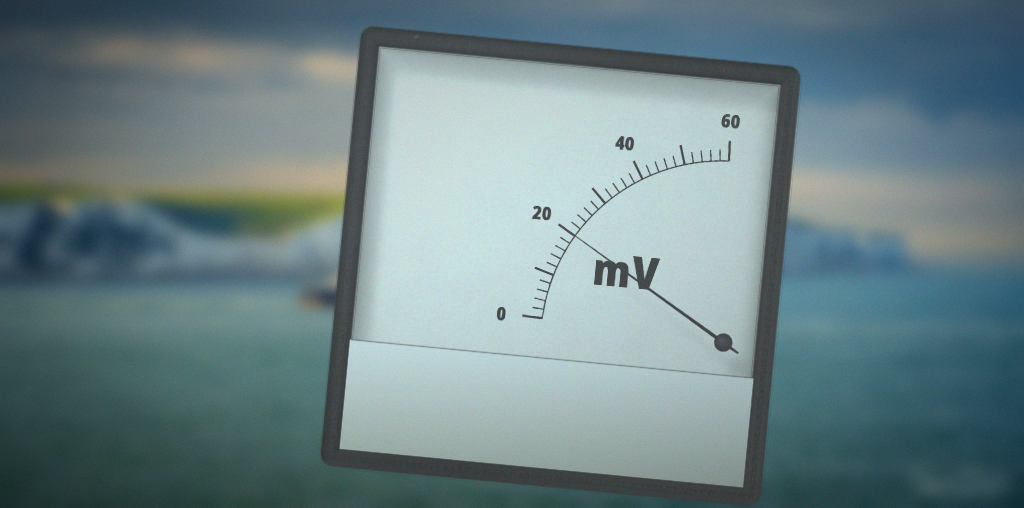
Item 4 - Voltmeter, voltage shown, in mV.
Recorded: 20 mV
